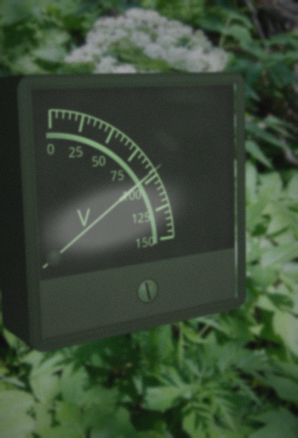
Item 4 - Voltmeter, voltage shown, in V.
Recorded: 95 V
